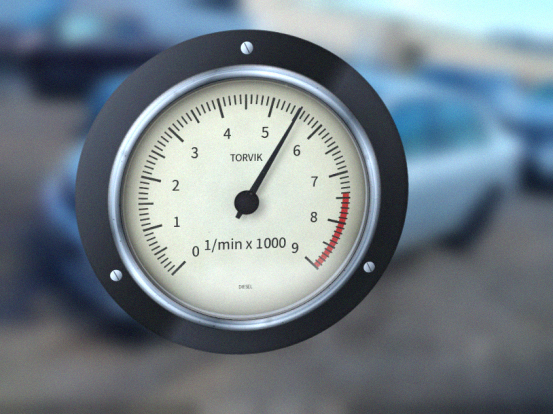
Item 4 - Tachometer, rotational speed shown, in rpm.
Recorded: 5500 rpm
